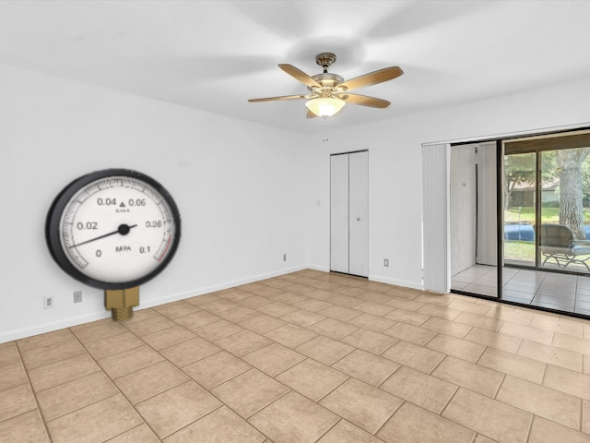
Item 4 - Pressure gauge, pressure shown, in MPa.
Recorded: 0.01 MPa
